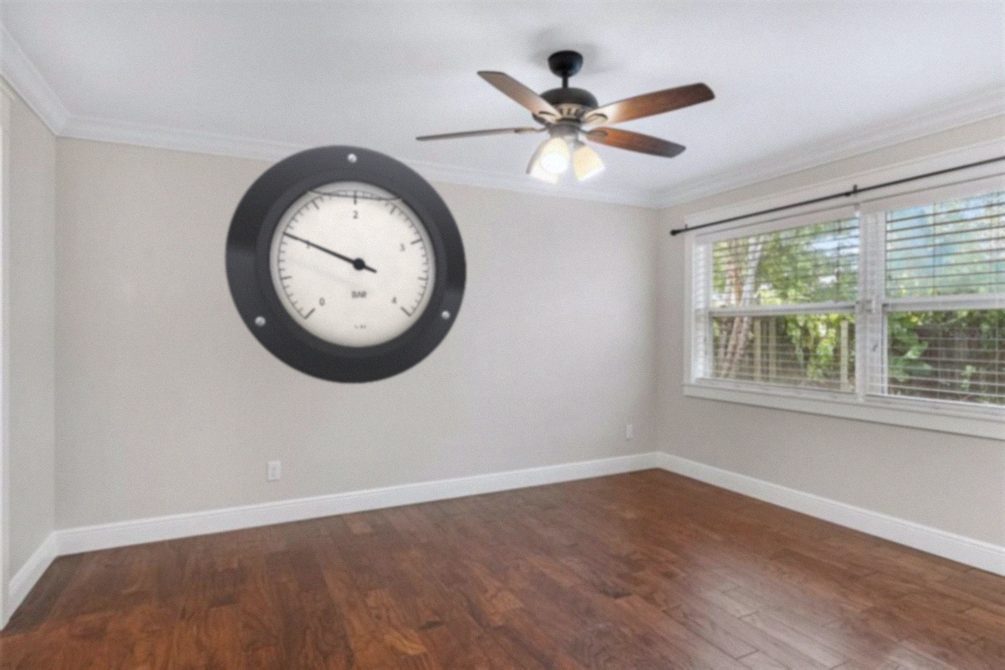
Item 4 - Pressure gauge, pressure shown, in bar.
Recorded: 1 bar
